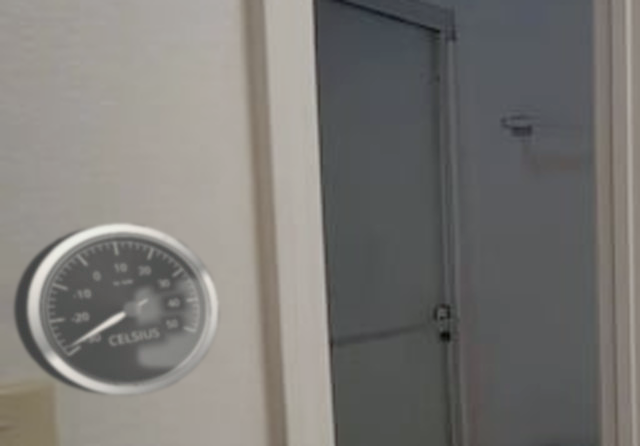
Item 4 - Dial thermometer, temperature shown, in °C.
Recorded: -28 °C
